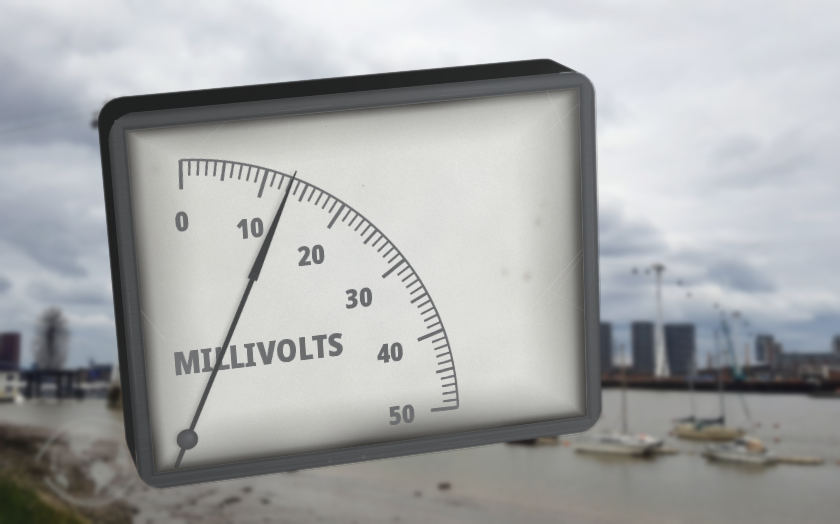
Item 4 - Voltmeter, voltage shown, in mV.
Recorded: 13 mV
